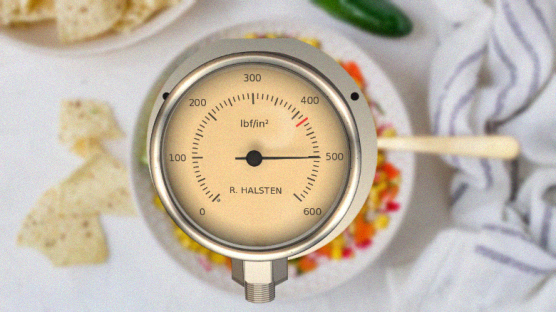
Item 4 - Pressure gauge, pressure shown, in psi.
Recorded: 500 psi
